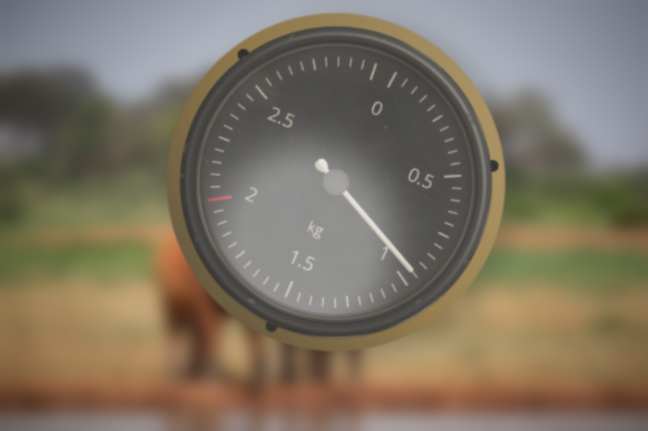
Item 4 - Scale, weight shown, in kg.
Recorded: 0.95 kg
